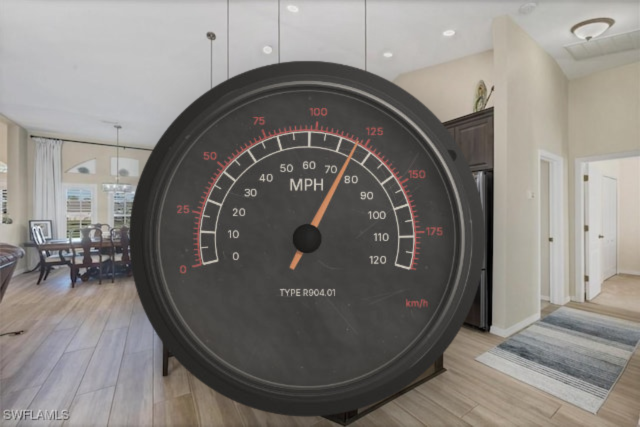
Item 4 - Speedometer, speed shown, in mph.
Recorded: 75 mph
